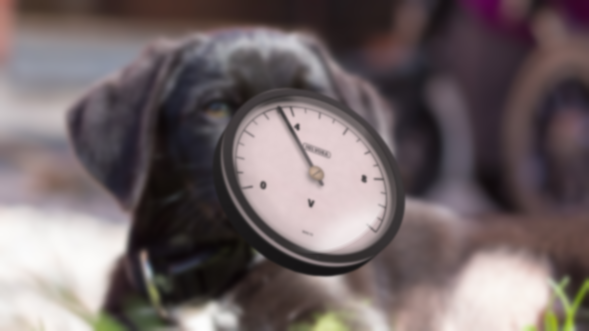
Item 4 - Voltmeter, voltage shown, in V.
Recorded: 3.5 V
